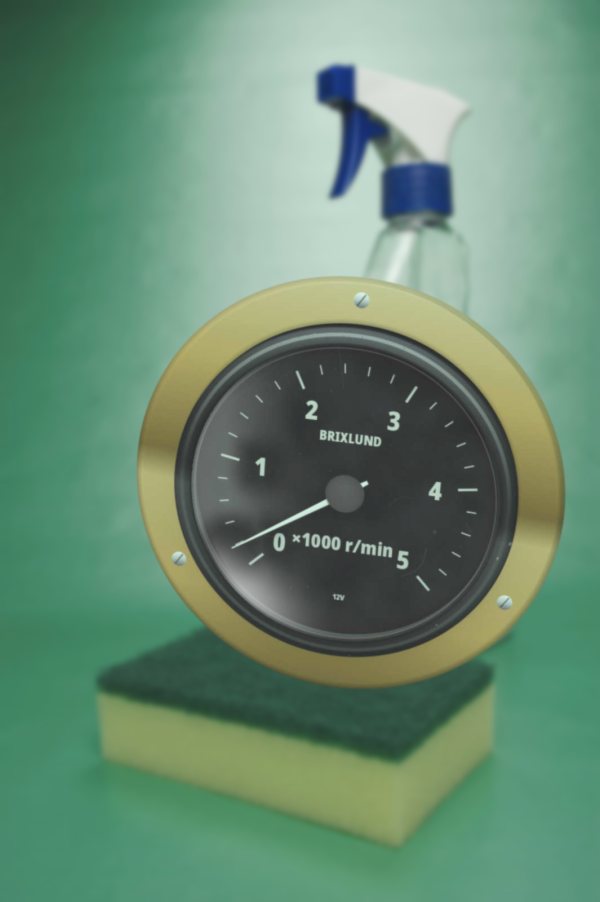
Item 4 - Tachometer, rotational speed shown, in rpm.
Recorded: 200 rpm
